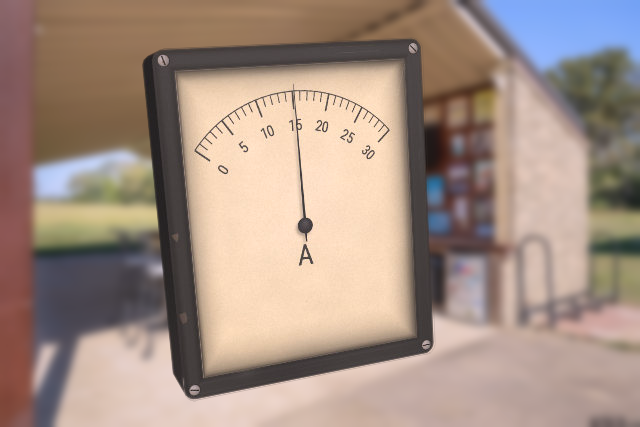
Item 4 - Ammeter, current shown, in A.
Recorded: 15 A
